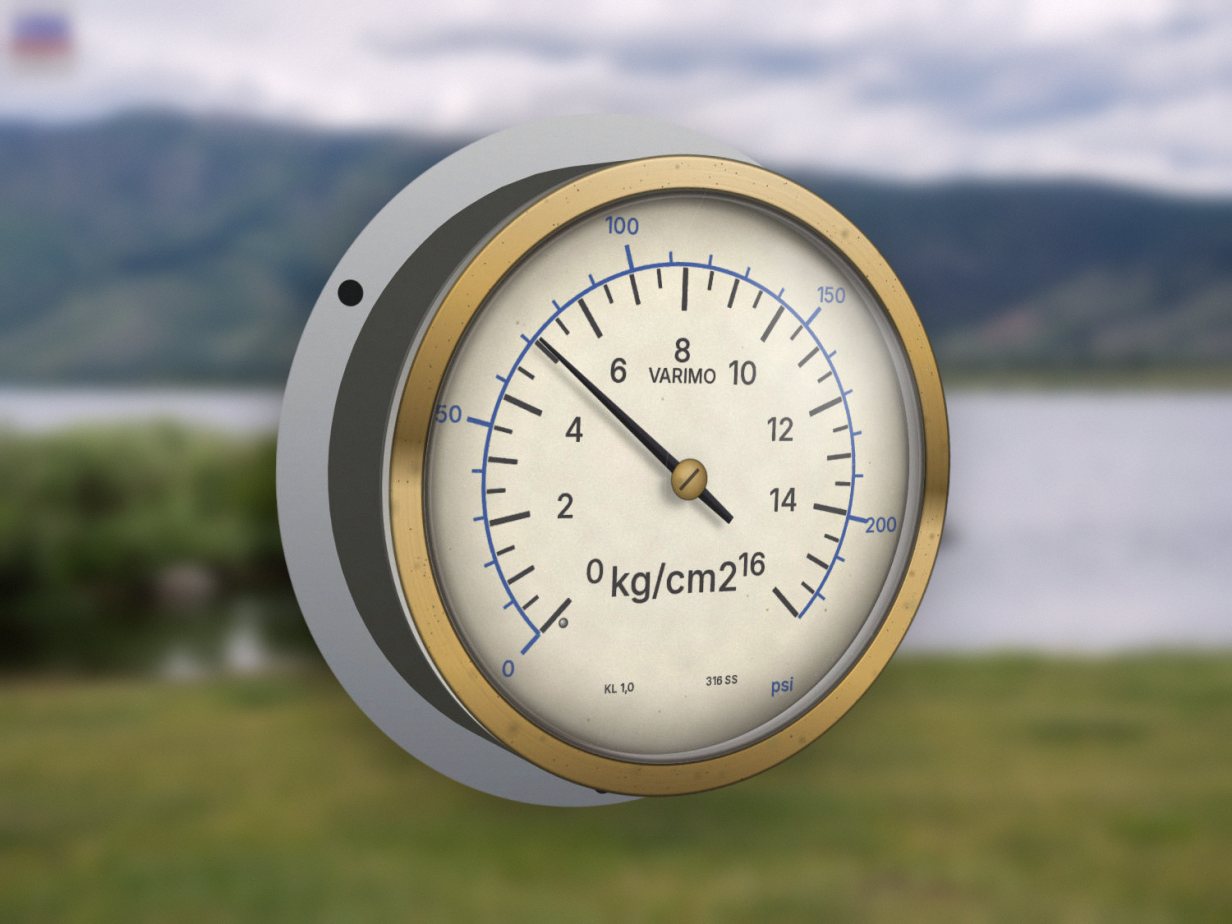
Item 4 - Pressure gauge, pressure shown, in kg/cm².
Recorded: 5 kg/cm²
